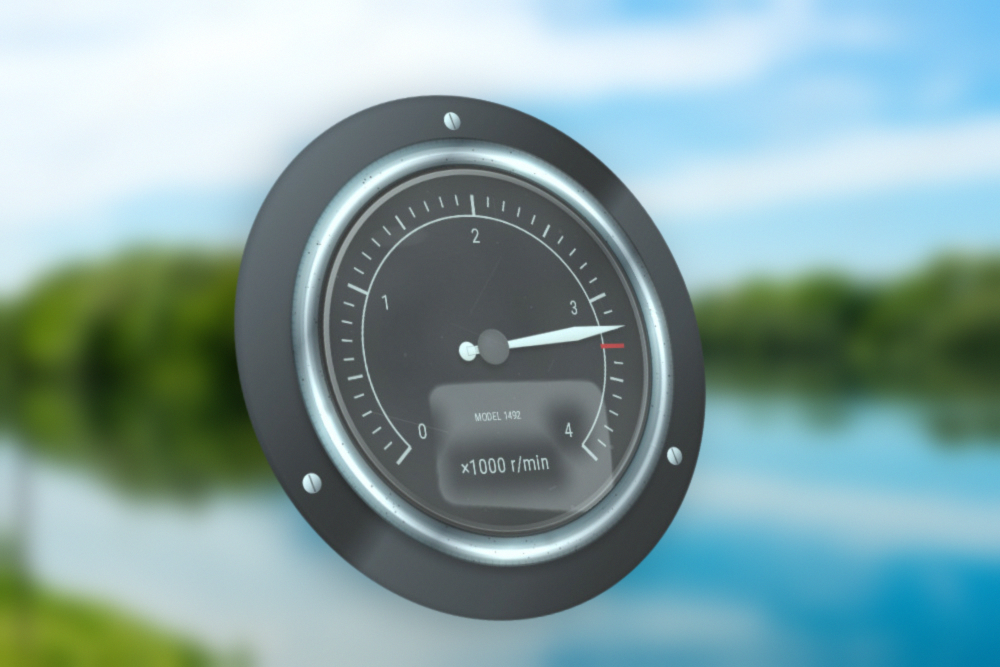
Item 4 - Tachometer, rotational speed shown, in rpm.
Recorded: 3200 rpm
